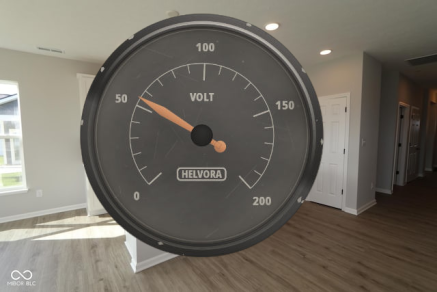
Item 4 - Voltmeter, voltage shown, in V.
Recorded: 55 V
